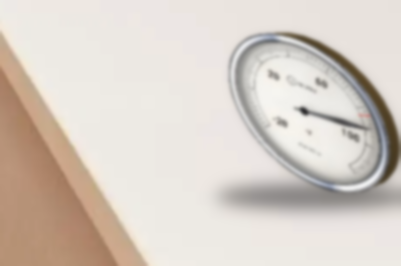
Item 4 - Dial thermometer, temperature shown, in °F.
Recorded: 90 °F
